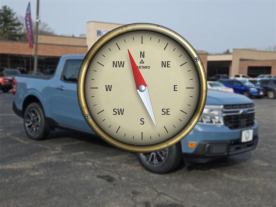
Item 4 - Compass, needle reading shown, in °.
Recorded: 340 °
